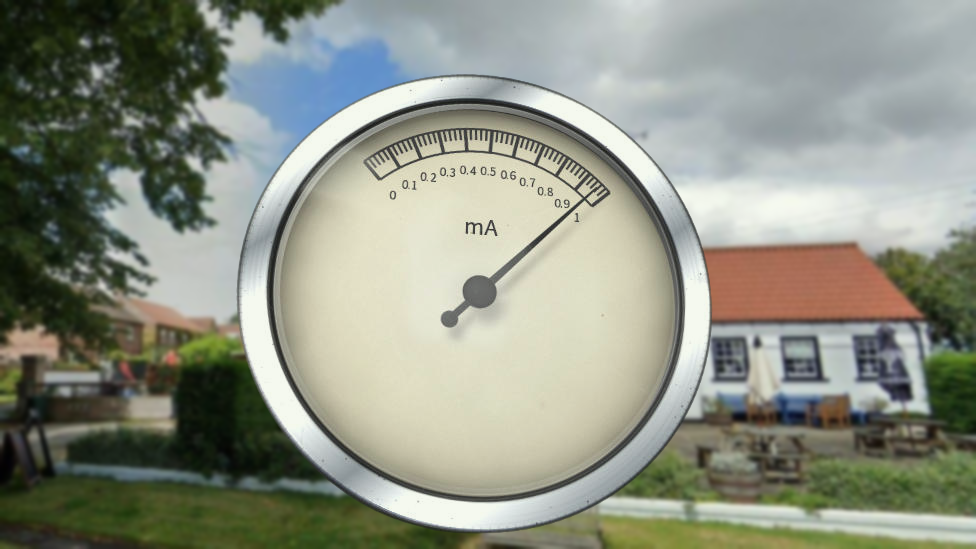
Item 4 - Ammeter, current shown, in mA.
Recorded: 0.96 mA
